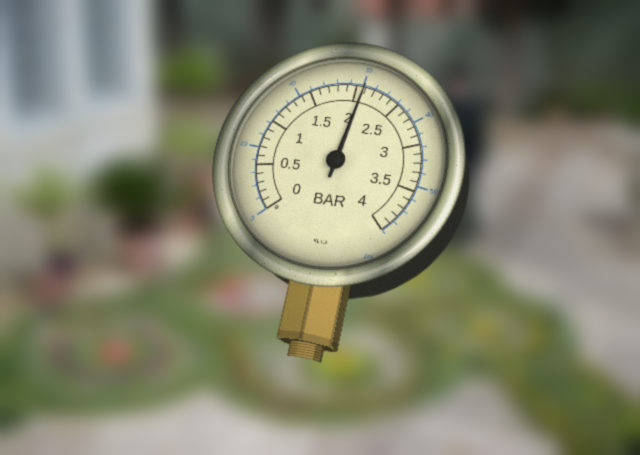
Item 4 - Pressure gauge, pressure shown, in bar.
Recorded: 2.1 bar
